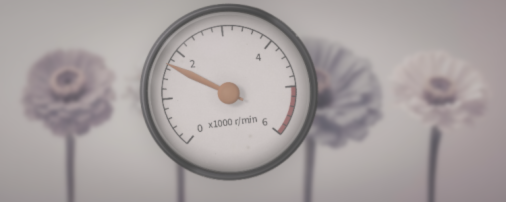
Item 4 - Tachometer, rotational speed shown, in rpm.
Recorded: 1700 rpm
